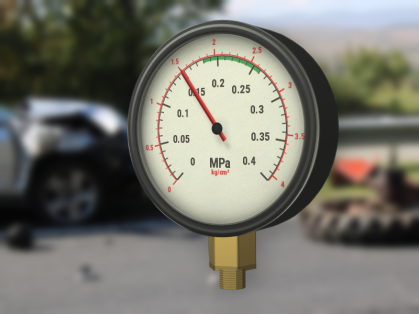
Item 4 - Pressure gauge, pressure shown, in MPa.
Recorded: 0.15 MPa
